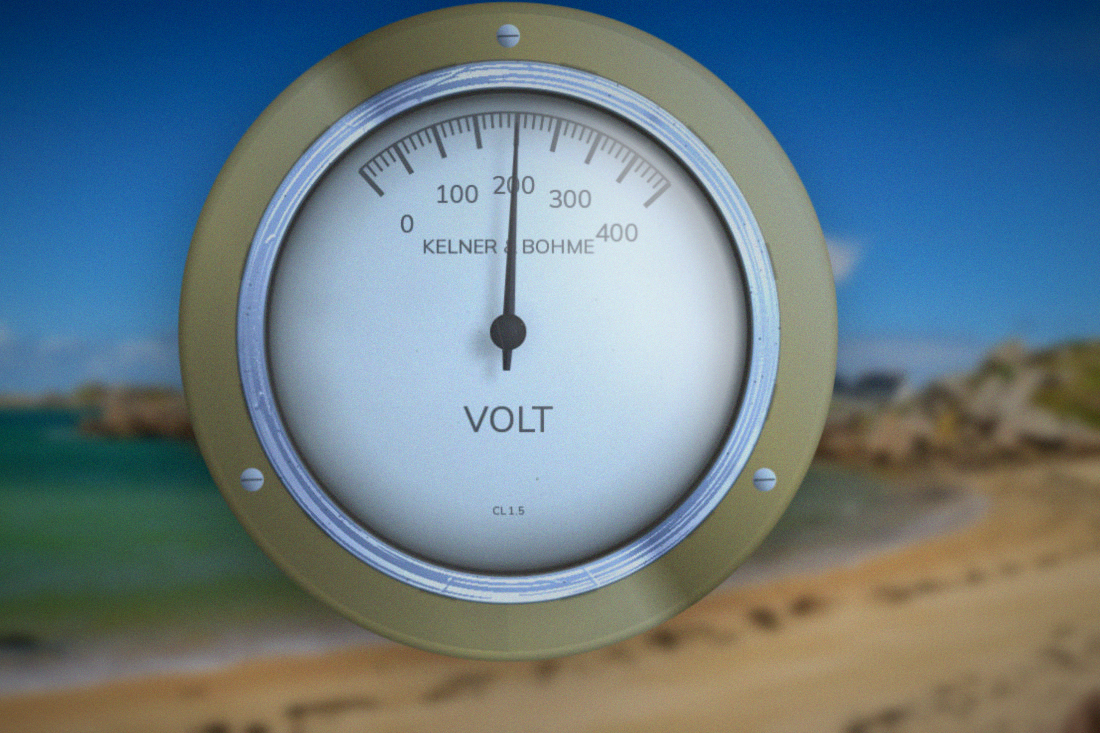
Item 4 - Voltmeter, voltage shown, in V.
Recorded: 200 V
